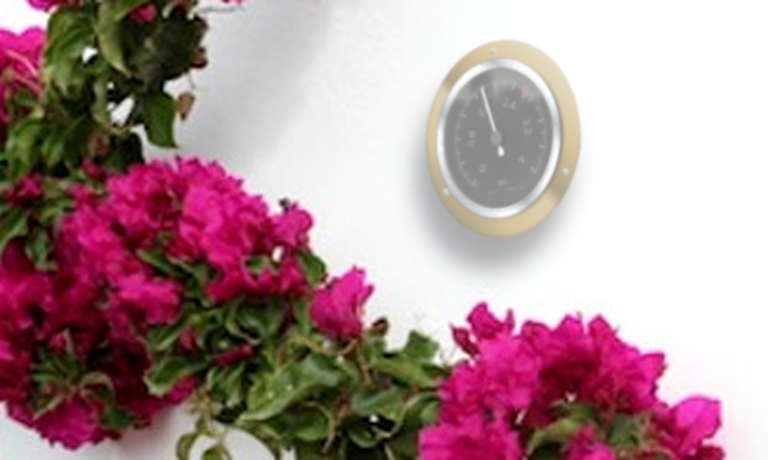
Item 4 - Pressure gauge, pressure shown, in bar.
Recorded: 1.8 bar
